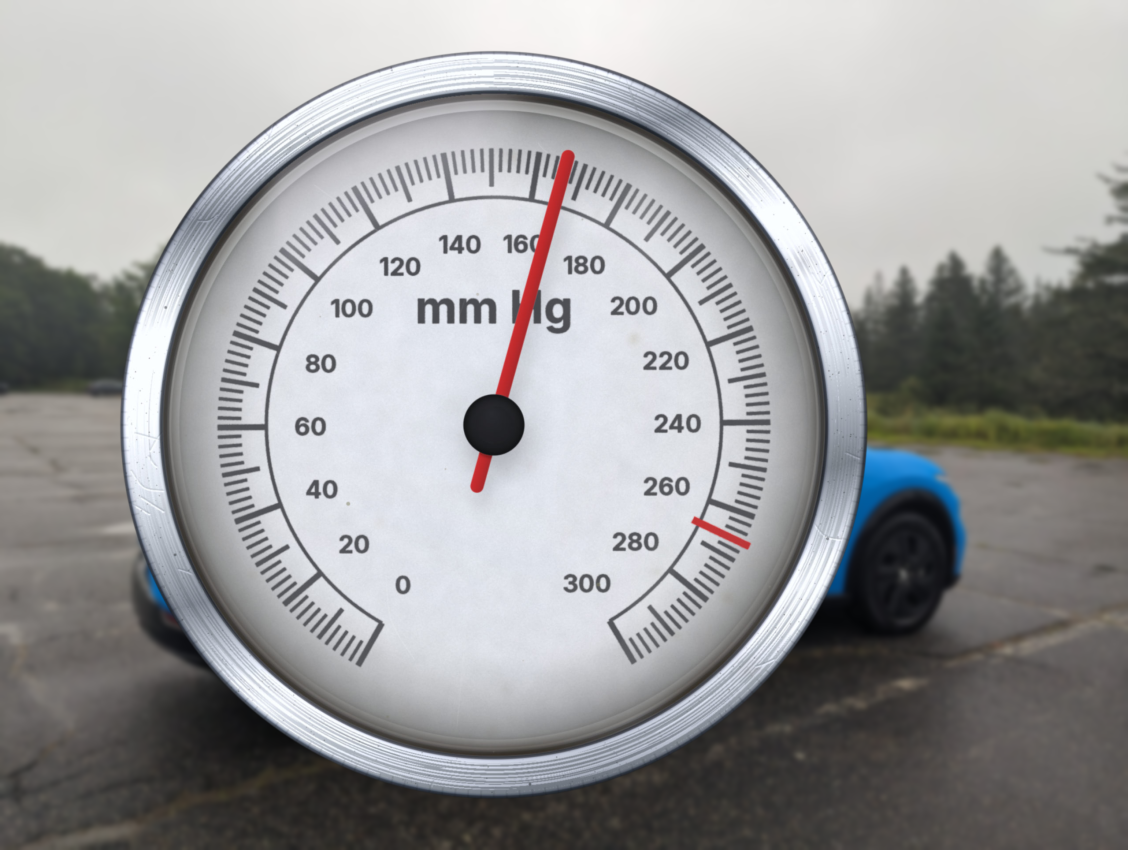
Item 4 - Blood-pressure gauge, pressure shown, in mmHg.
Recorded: 166 mmHg
